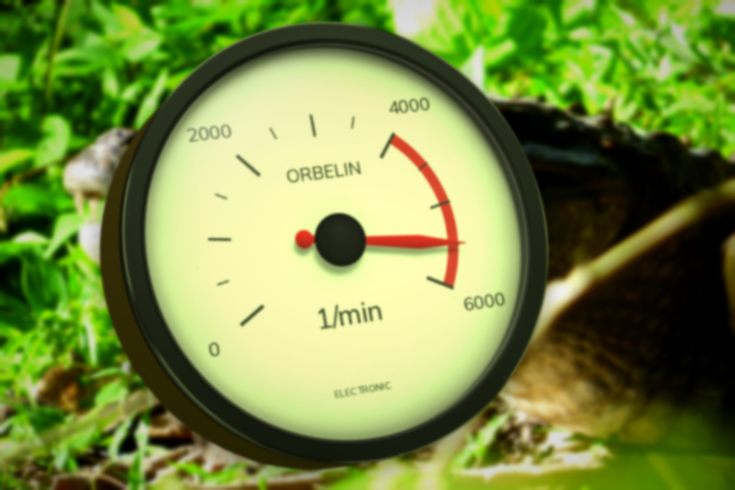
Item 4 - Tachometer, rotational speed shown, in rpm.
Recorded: 5500 rpm
